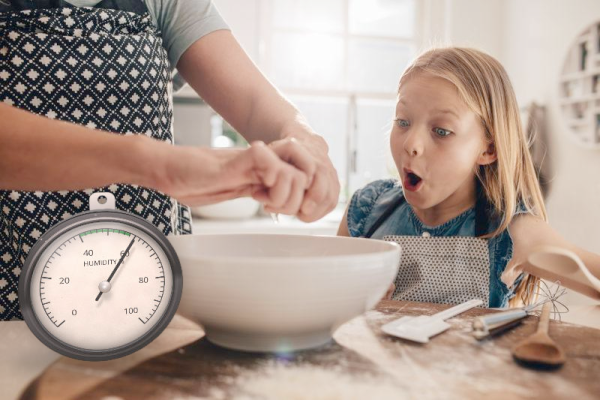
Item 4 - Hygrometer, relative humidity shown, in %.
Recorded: 60 %
